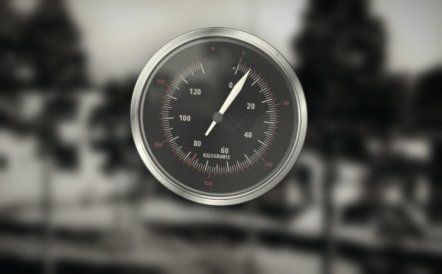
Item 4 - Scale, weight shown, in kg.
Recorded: 5 kg
